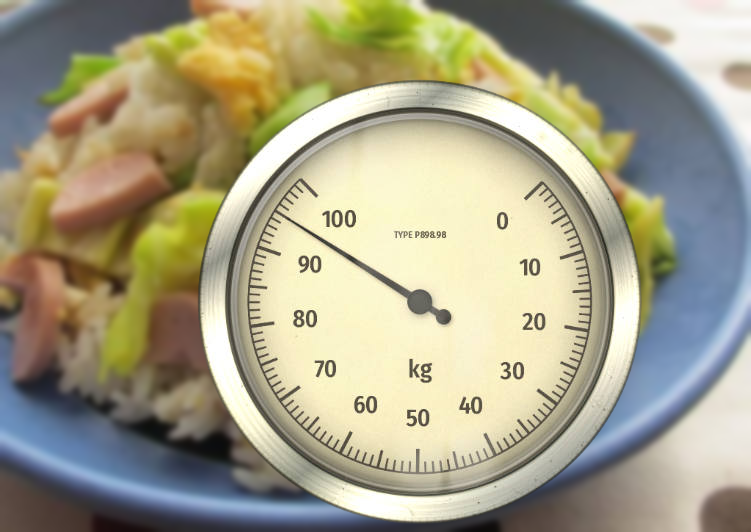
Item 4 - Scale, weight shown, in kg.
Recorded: 95 kg
